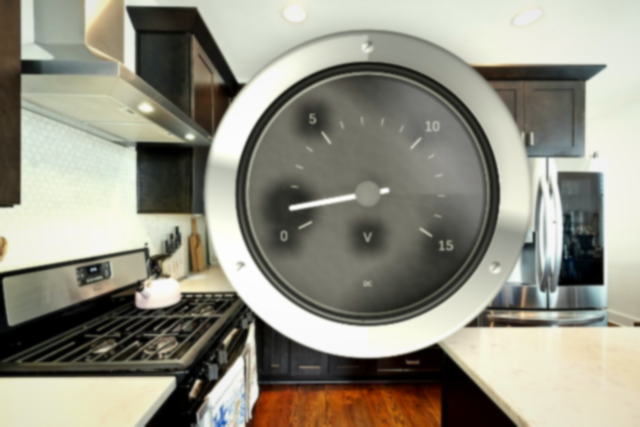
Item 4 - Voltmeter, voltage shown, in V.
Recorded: 1 V
